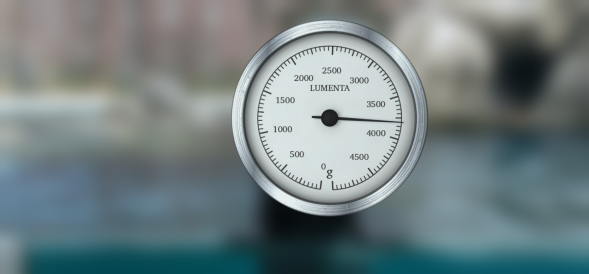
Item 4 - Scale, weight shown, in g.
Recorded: 3800 g
